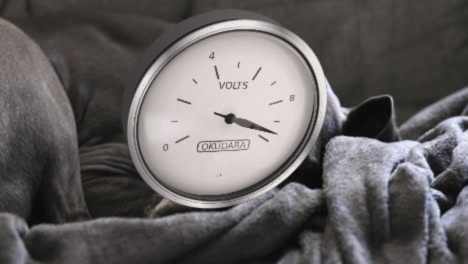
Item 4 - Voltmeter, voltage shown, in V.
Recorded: 9.5 V
